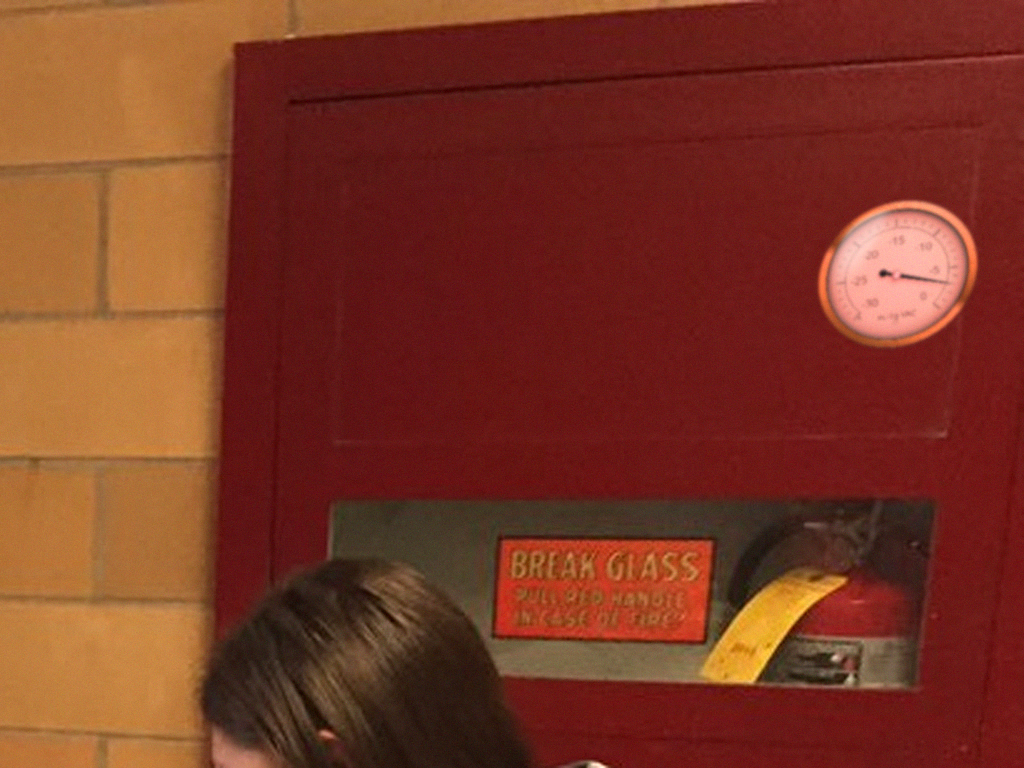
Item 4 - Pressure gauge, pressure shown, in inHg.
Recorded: -3 inHg
